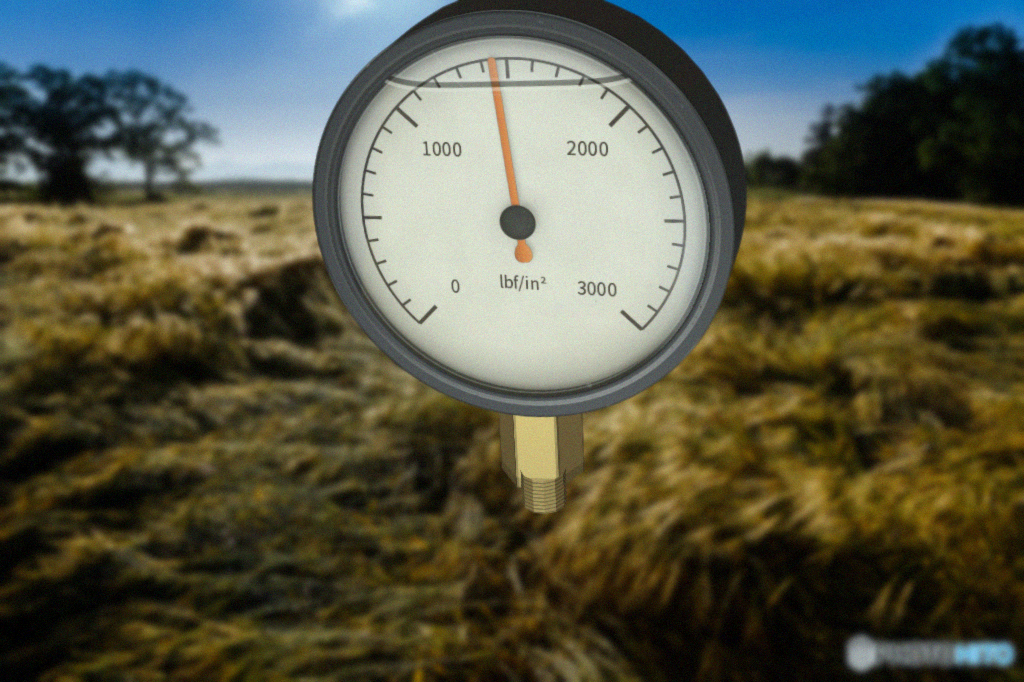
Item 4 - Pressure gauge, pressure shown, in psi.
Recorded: 1450 psi
